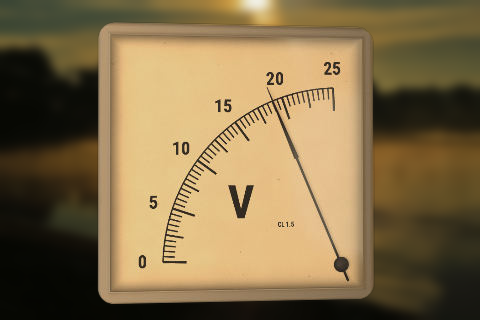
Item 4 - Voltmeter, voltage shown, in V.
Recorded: 19 V
